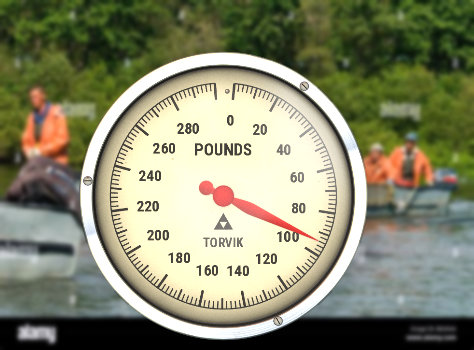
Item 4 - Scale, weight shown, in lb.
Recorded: 94 lb
